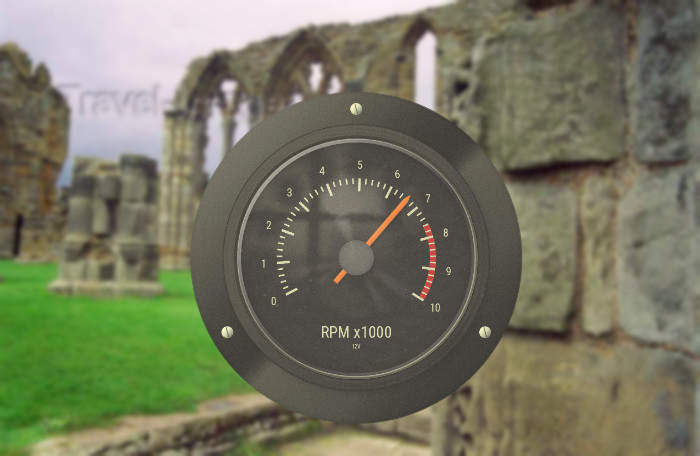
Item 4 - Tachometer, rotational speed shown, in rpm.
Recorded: 6600 rpm
